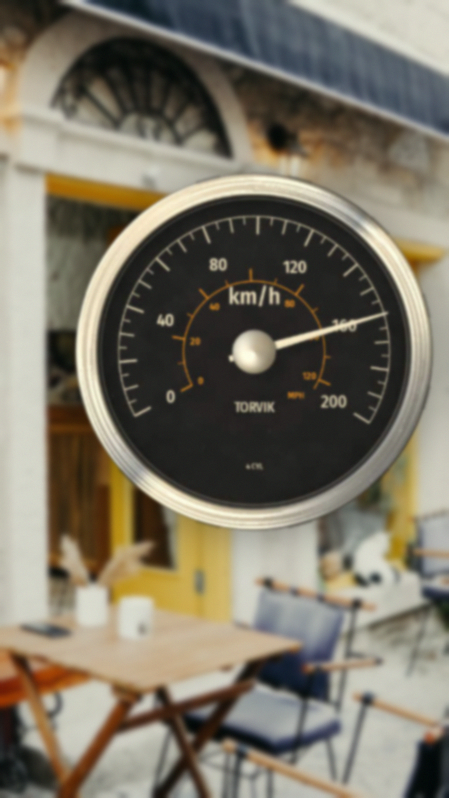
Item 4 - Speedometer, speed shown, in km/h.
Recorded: 160 km/h
